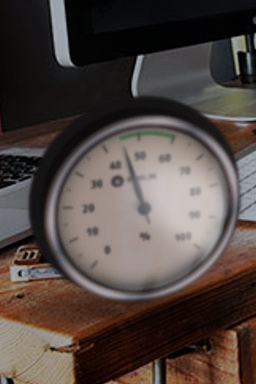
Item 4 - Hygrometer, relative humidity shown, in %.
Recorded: 45 %
